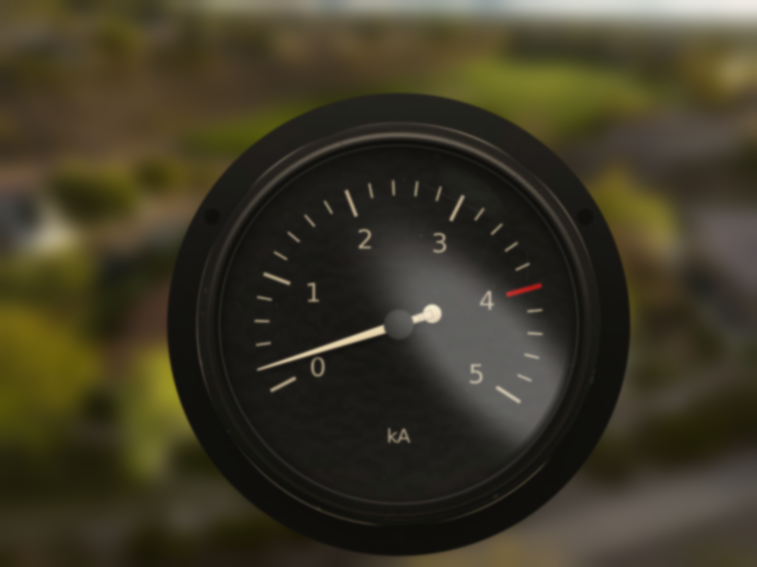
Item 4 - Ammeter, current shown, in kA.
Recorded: 0.2 kA
